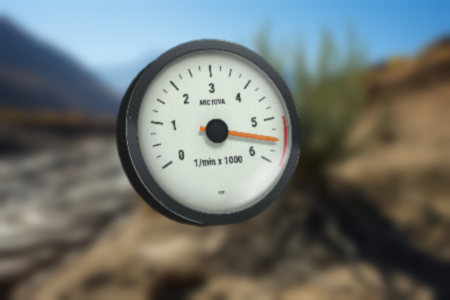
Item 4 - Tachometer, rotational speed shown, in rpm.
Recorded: 5500 rpm
